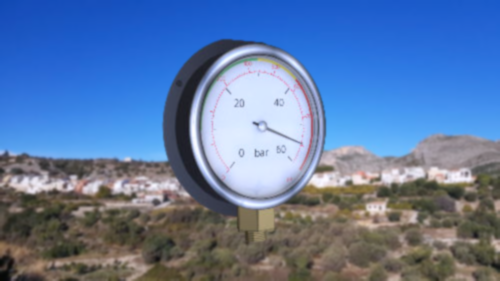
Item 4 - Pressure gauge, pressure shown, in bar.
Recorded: 55 bar
